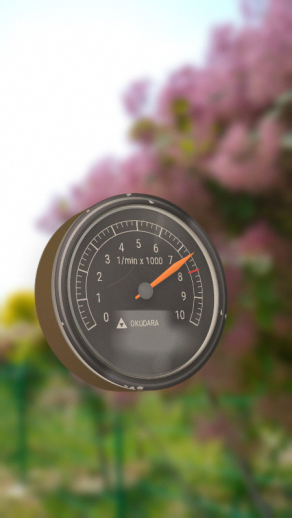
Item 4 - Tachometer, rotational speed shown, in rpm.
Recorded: 7400 rpm
